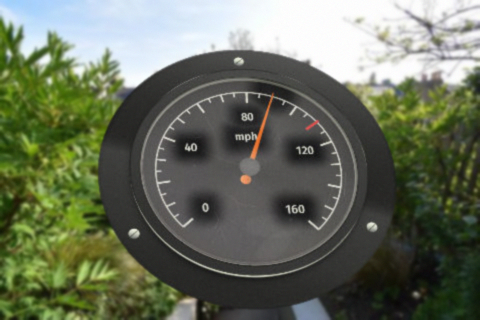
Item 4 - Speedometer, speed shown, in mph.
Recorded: 90 mph
